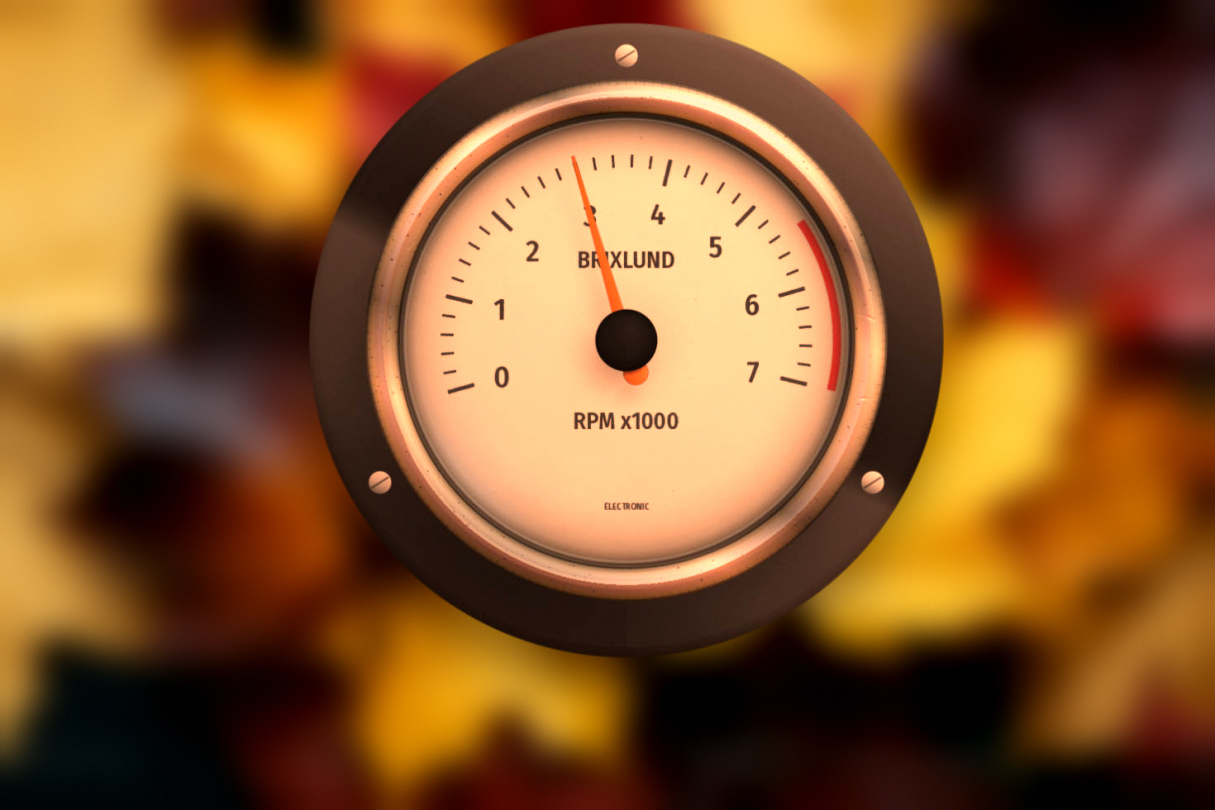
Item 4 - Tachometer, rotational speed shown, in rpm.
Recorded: 3000 rpm
